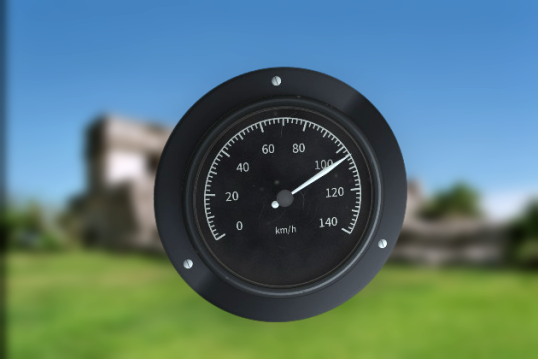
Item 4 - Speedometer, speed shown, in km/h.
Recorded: 104 km/h
